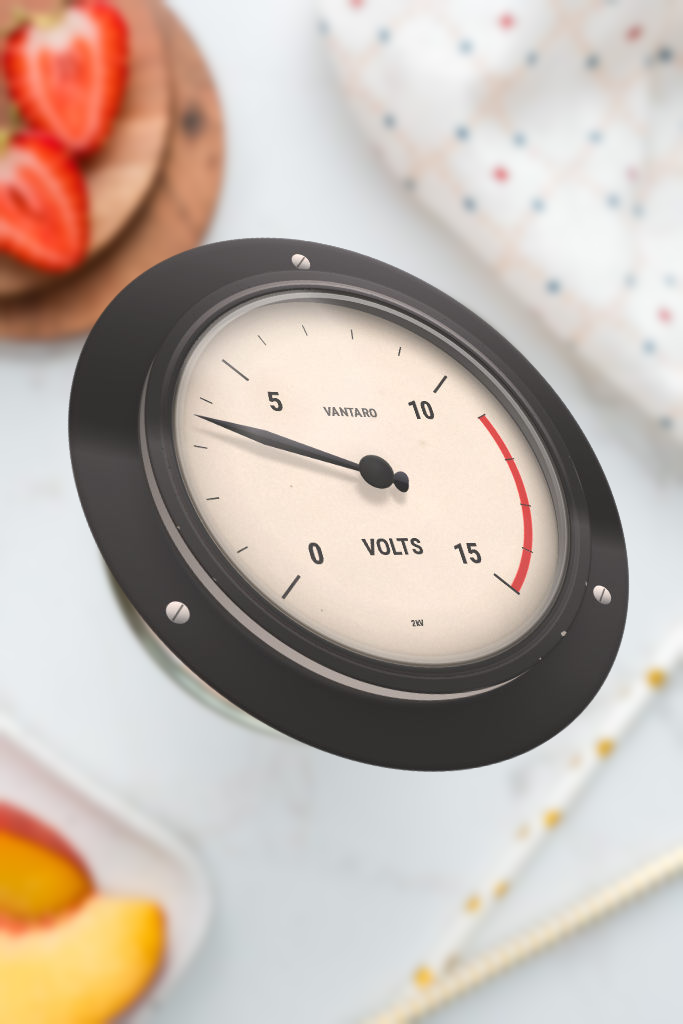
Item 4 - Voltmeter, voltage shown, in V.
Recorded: 3.5 V
